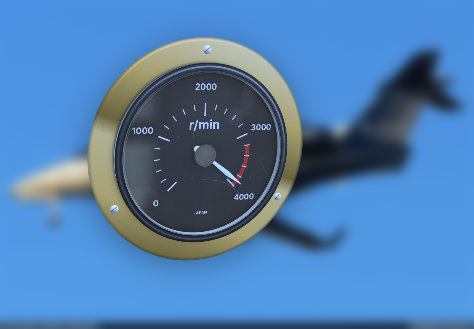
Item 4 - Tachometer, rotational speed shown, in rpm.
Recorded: 3900 rpm
